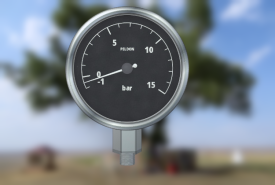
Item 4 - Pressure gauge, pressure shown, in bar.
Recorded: -0.5 bar
